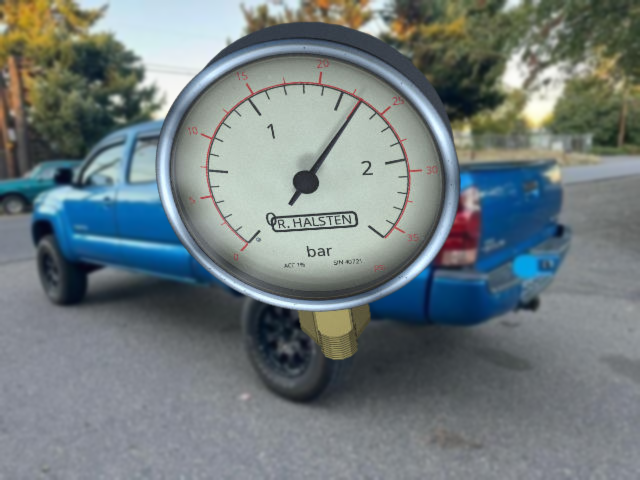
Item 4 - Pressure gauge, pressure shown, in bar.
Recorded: 1.6 bar
